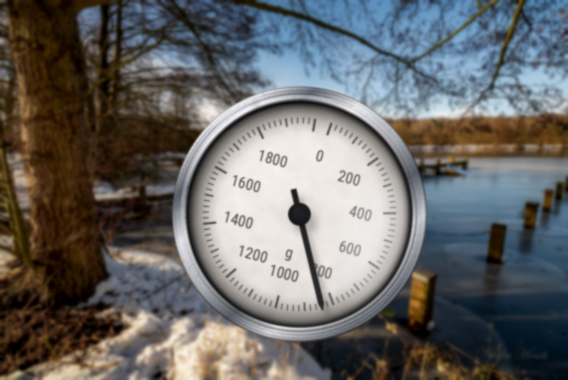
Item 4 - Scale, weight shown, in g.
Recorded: 840 g
